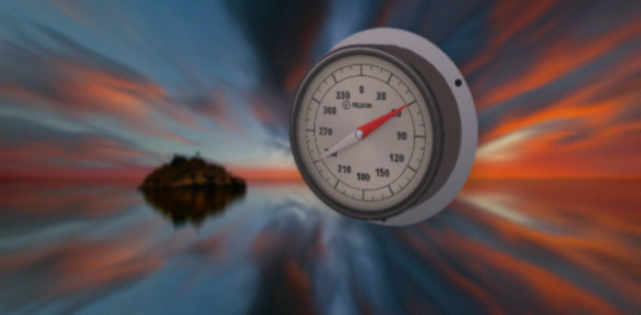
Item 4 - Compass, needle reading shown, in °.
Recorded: 60 °
